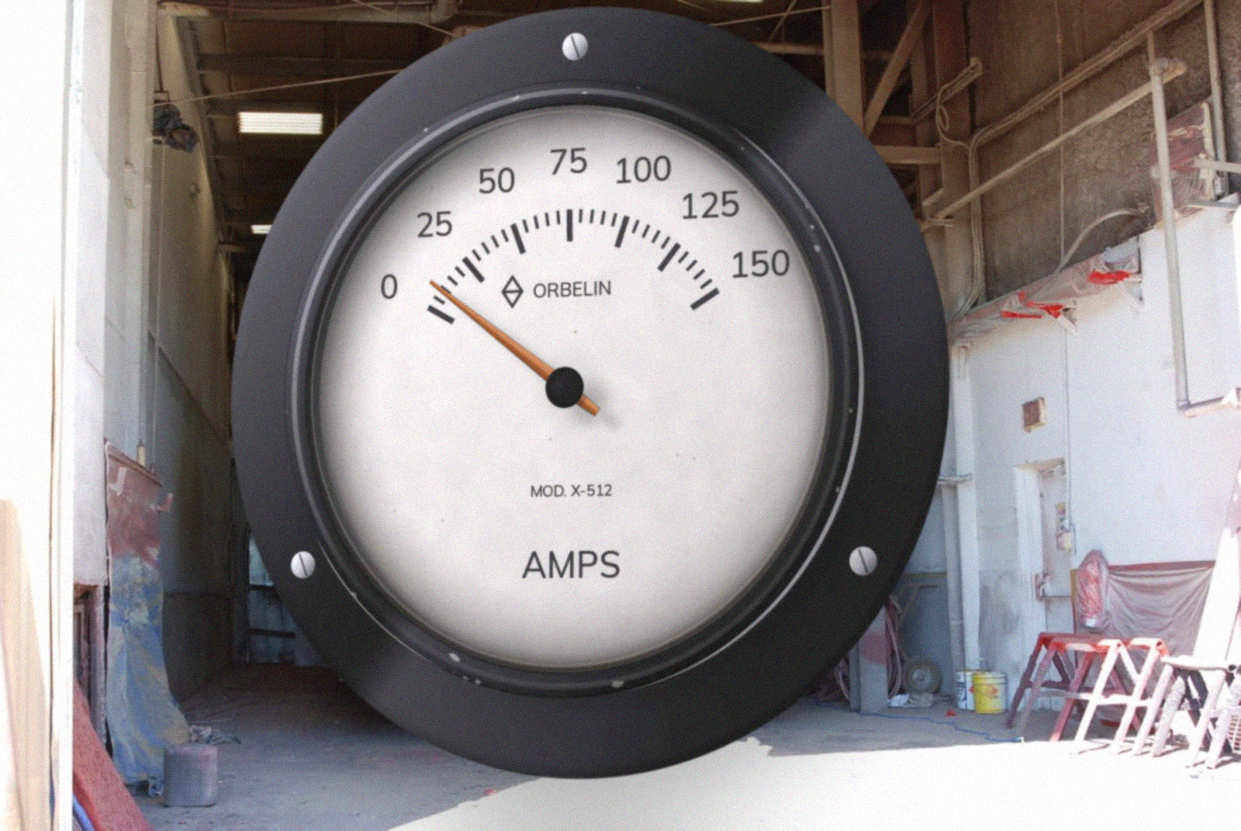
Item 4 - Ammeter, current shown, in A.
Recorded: 10 A
